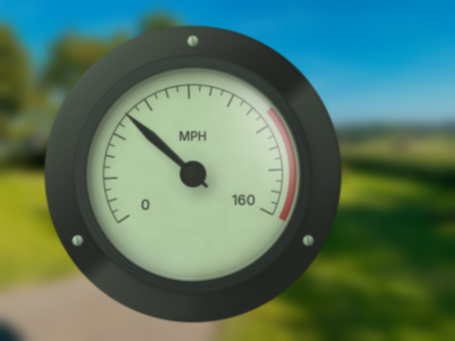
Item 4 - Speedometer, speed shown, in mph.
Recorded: 50 mph
